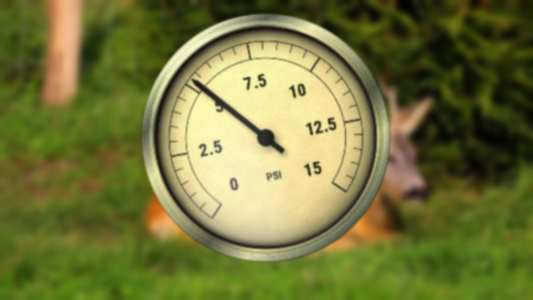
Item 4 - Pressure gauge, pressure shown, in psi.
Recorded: 5.25 psi
